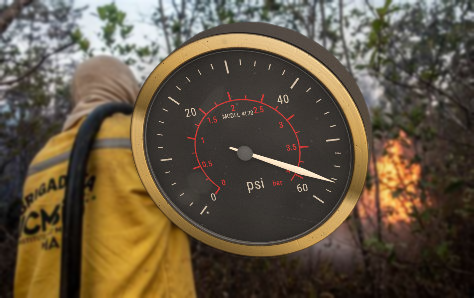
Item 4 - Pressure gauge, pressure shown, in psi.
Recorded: 56 psi
